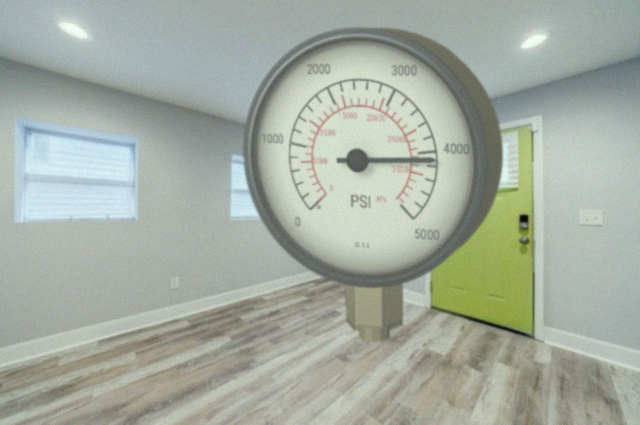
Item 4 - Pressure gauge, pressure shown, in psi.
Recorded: 4100 psi
